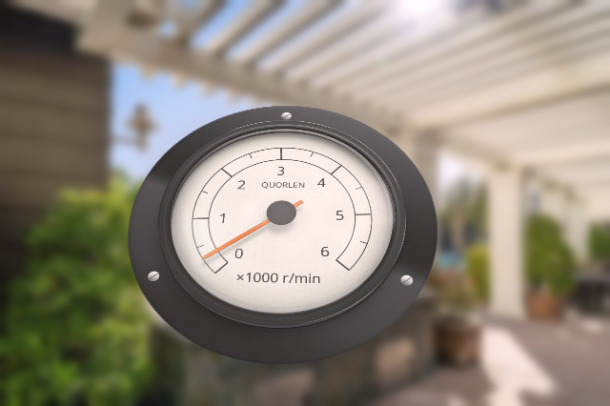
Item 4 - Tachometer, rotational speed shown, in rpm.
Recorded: 250 rpm
